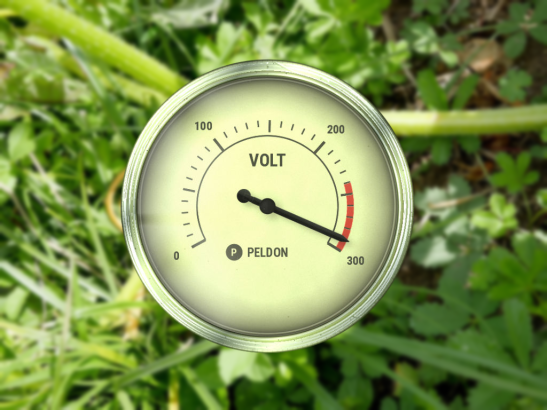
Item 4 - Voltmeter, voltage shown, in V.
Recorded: 290 V
